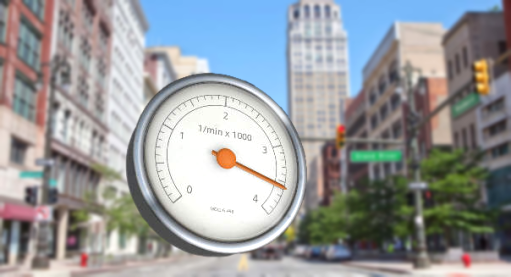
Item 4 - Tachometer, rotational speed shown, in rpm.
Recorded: 3600 rpm
